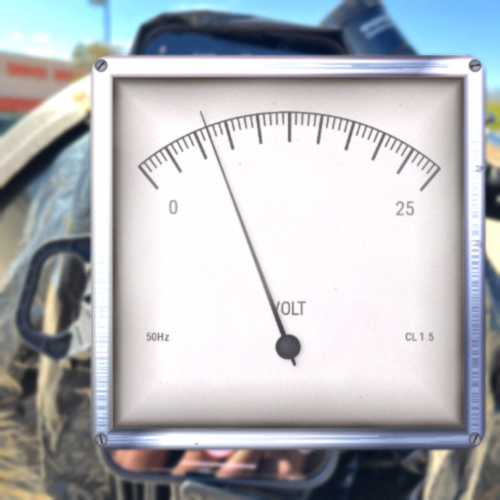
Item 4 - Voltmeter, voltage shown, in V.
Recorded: 6 V
